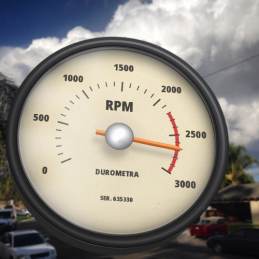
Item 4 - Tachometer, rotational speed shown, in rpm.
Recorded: 2700 rpm
